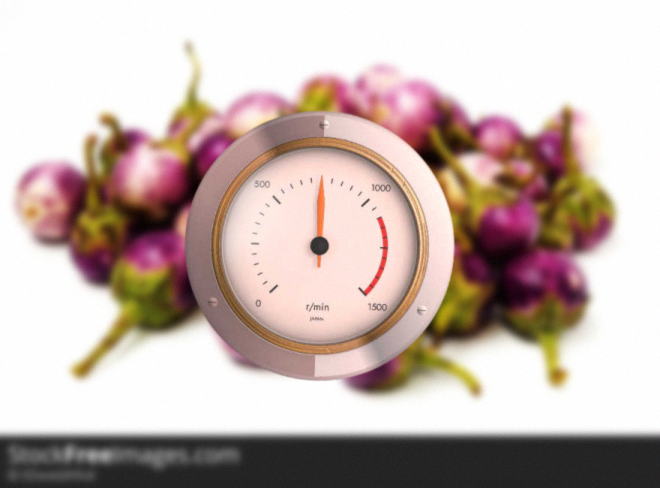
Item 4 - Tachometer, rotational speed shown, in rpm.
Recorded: 750 rpm
